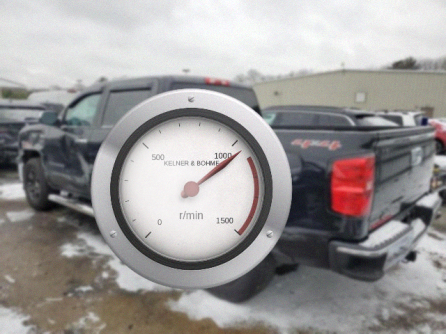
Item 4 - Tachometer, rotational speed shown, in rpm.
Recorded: 1050 rpm
